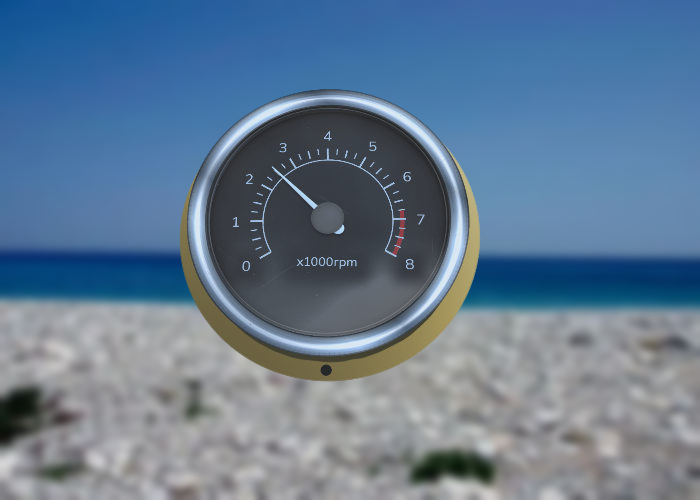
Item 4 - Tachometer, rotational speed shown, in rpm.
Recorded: 2500 rpm
